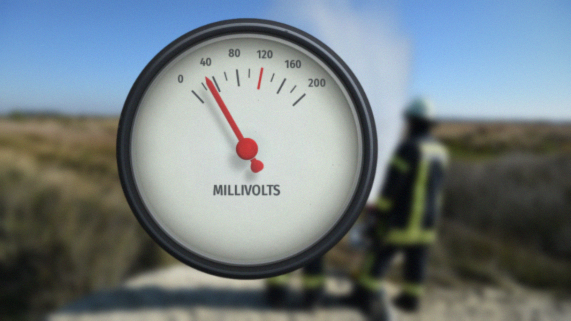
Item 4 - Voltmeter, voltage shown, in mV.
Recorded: 30 mV
